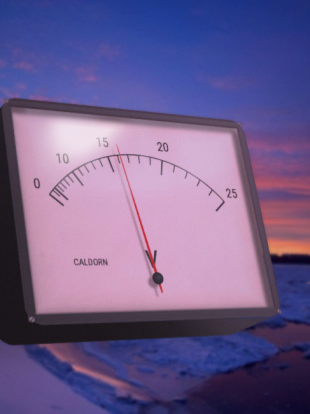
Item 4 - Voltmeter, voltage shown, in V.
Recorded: 16 V
